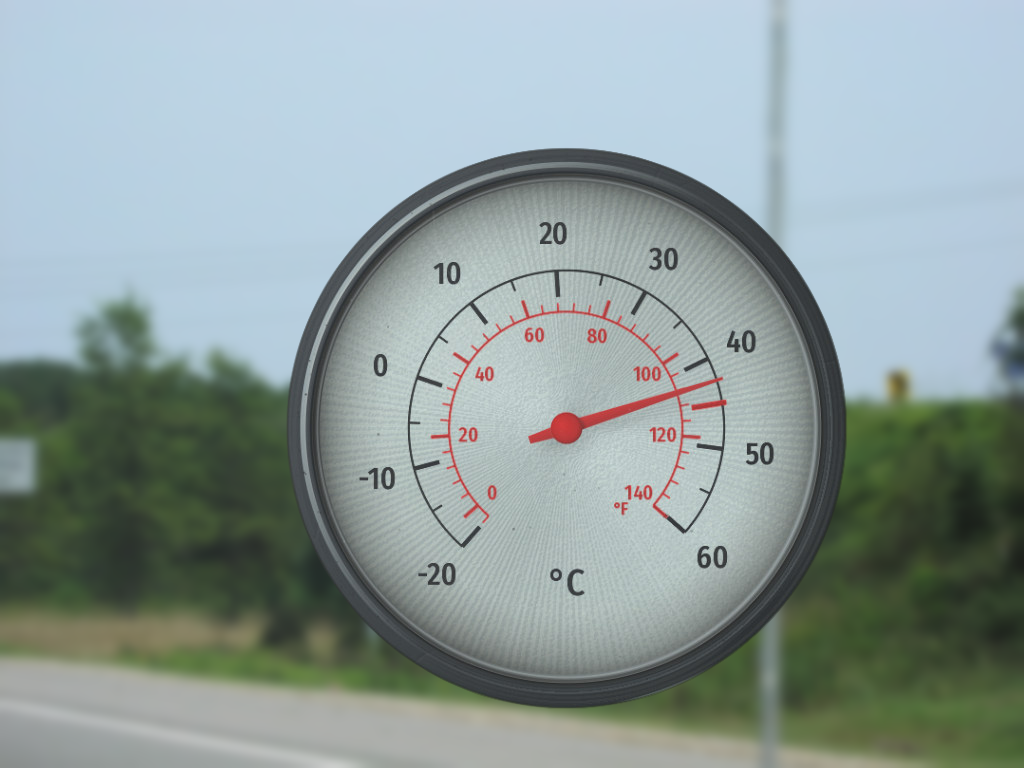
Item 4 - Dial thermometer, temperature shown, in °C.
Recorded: 42.5 °C
